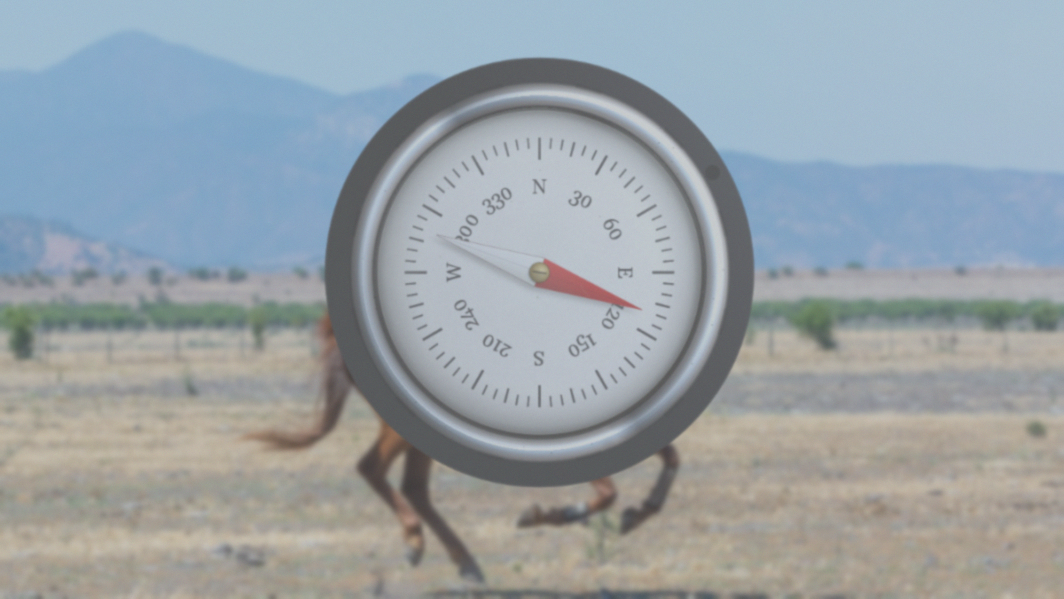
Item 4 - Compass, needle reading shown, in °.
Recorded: 110 °
